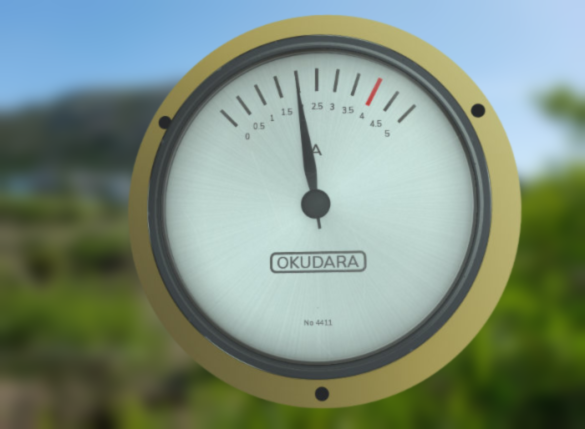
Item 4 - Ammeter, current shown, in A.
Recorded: 2 A
